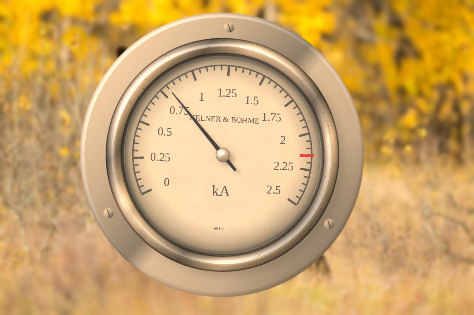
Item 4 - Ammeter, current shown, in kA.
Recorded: 0.8 kA
